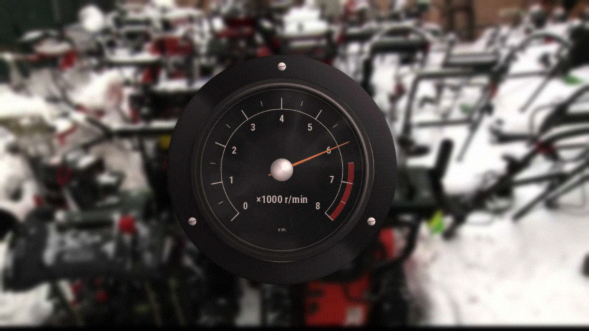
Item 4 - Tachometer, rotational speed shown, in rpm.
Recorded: 6000 rpm
